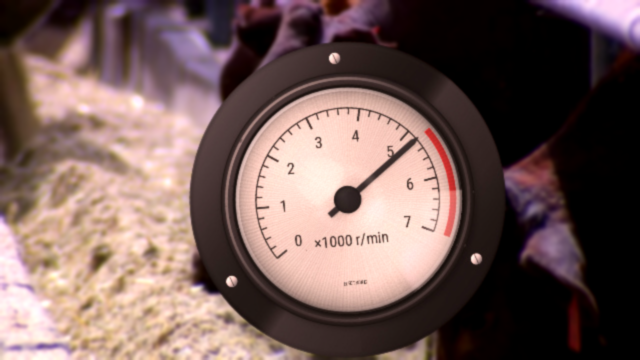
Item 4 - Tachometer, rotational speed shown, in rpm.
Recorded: 5200 rpm
